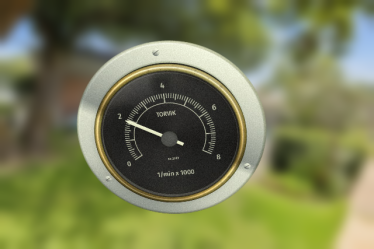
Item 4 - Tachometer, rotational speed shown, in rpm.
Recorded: 2000 rpm
